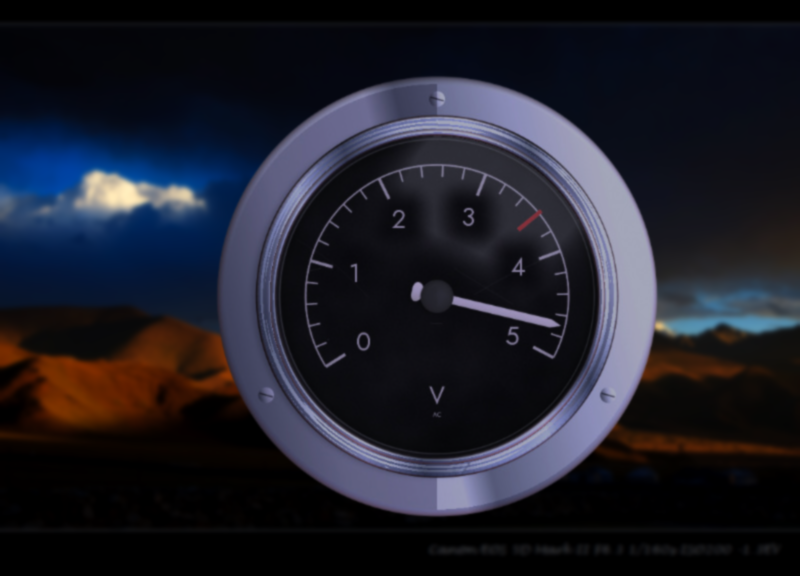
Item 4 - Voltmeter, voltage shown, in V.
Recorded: 4.7 V
